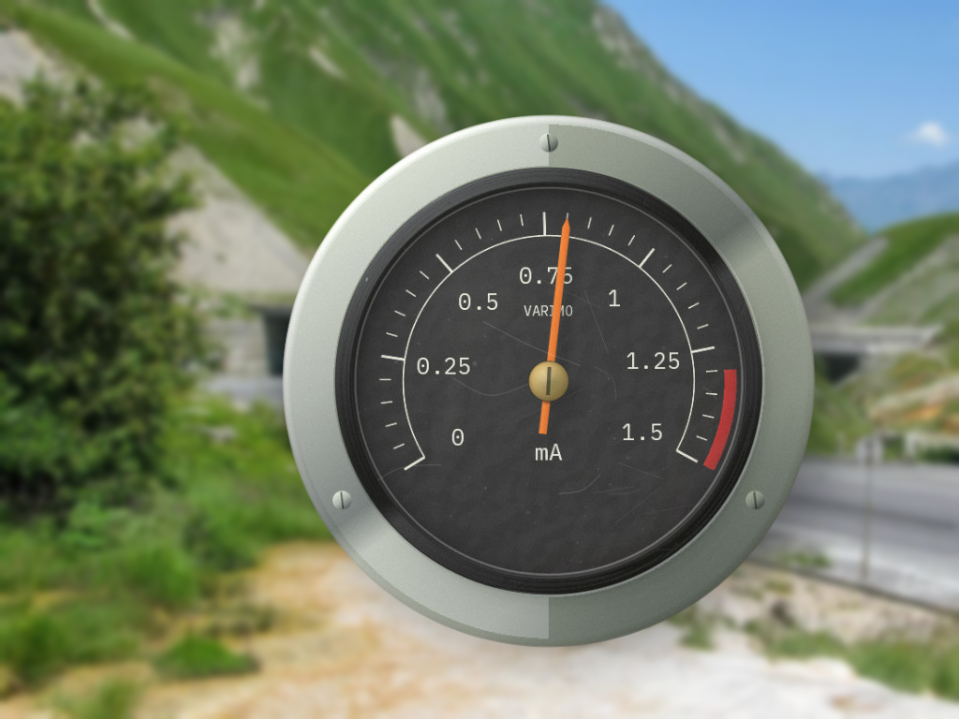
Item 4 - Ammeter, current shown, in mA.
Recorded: 0.8 mA
